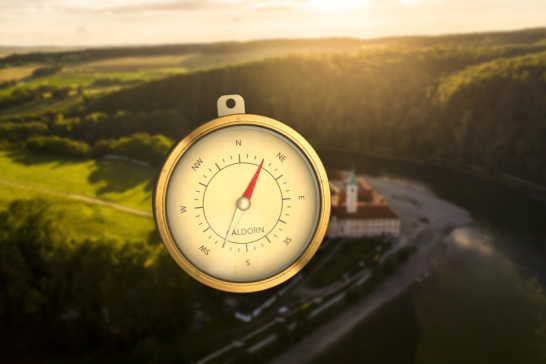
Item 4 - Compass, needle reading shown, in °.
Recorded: 30 °
